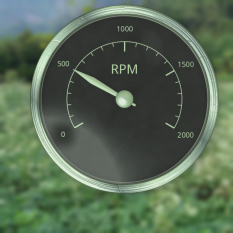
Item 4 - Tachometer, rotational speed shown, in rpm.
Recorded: 500 rpm
